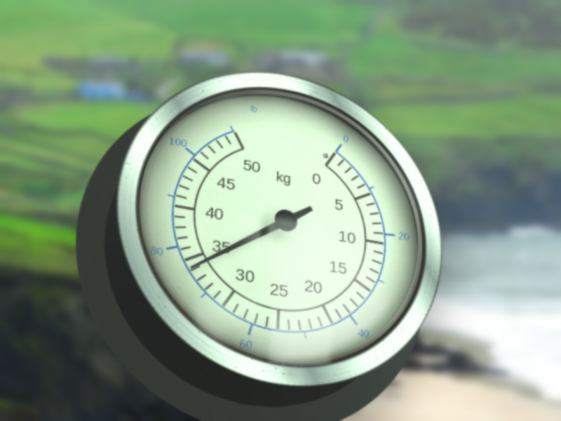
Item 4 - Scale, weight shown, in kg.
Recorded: 34 kg
